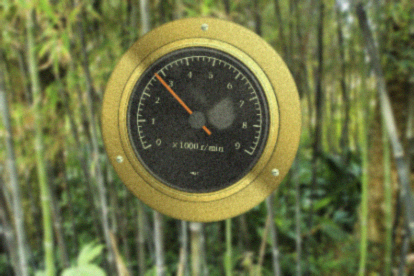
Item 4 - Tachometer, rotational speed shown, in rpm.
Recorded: 2800 rpm
